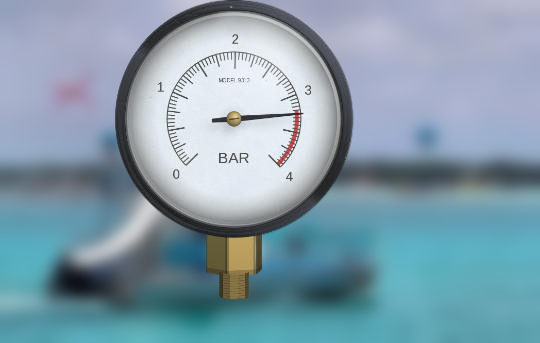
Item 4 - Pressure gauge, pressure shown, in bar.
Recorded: 3.25 bar
